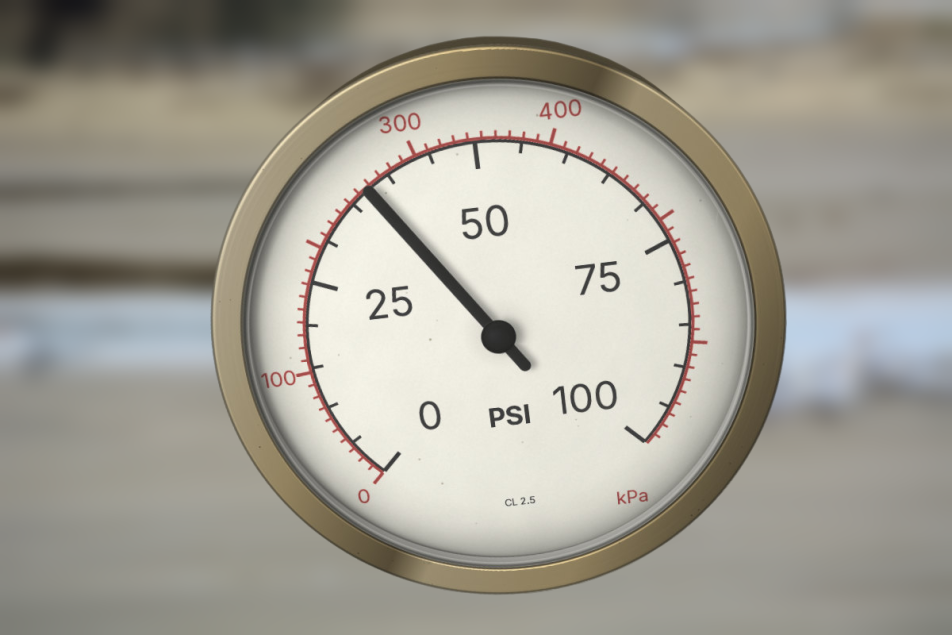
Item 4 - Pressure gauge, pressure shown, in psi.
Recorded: 37.5 psi
